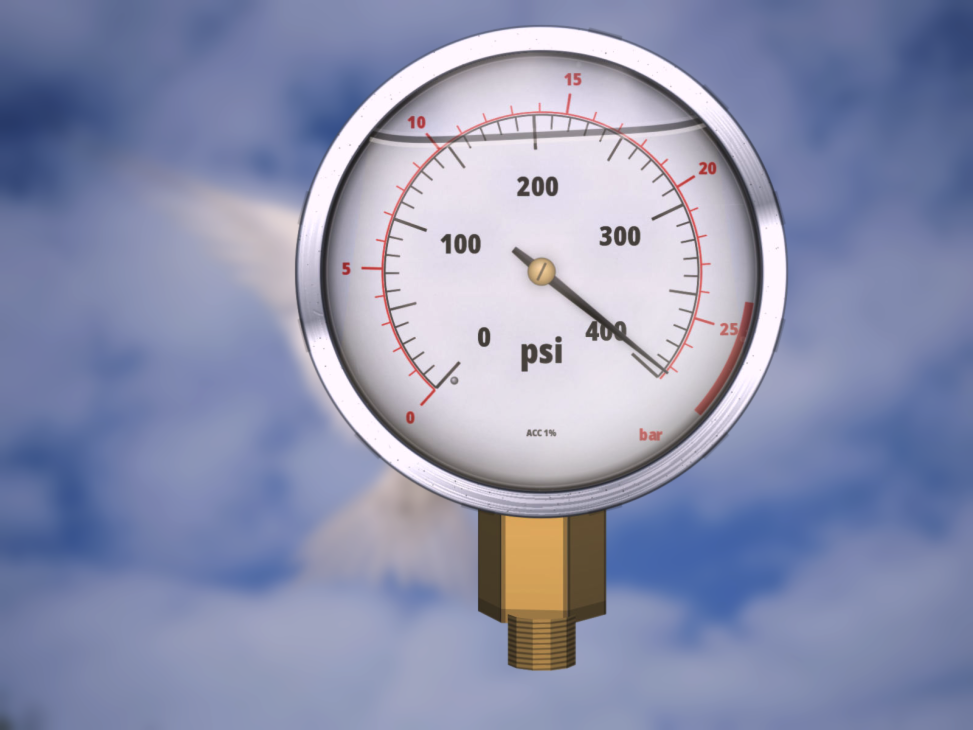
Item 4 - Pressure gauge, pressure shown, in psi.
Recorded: 395 psi
